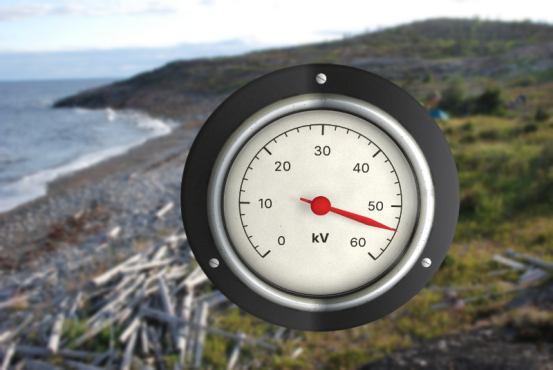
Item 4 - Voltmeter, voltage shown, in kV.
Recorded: 54 kV
